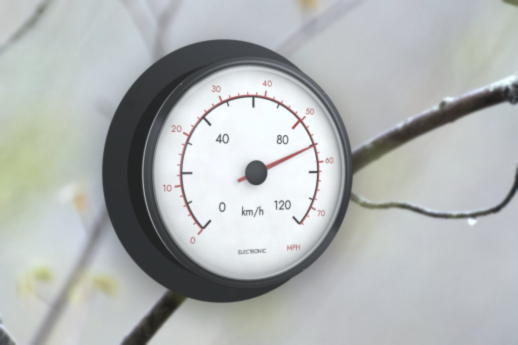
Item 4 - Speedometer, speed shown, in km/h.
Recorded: 90 km/h
